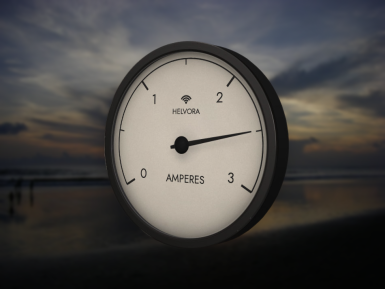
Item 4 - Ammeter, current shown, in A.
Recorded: 2.5 A
